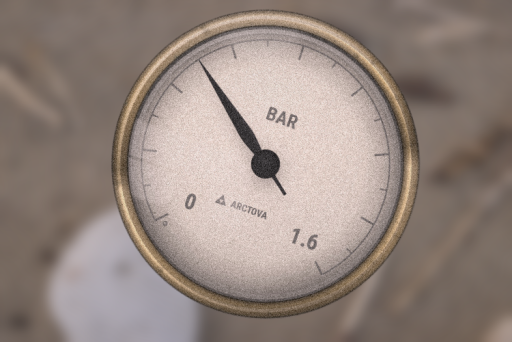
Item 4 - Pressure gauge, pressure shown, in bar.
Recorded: 0.5 bar
